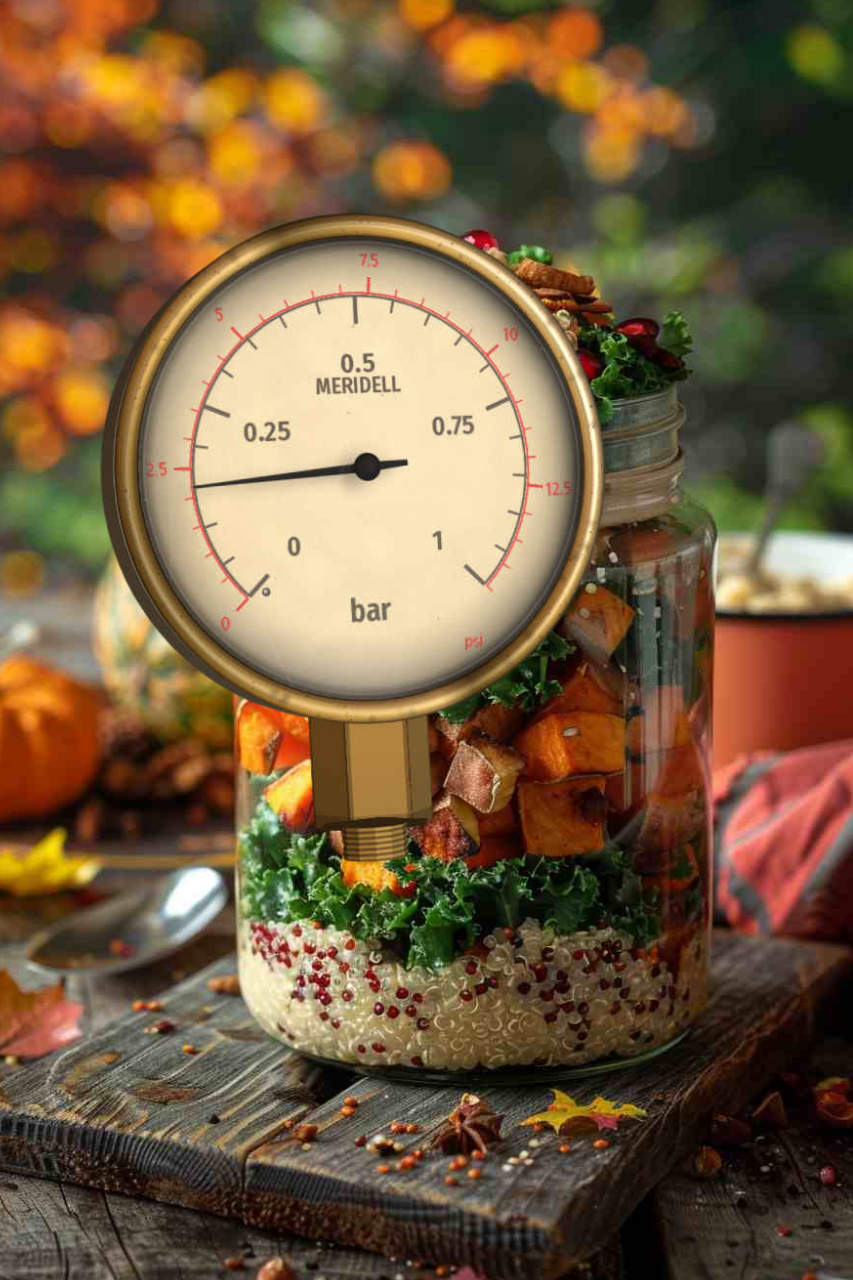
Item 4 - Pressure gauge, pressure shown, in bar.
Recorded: 0.15 bar
